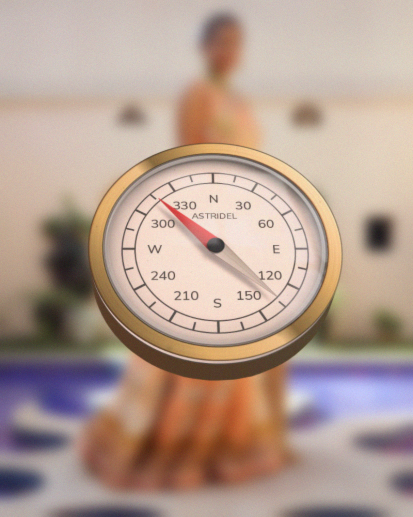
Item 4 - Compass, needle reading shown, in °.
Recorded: 315 °
